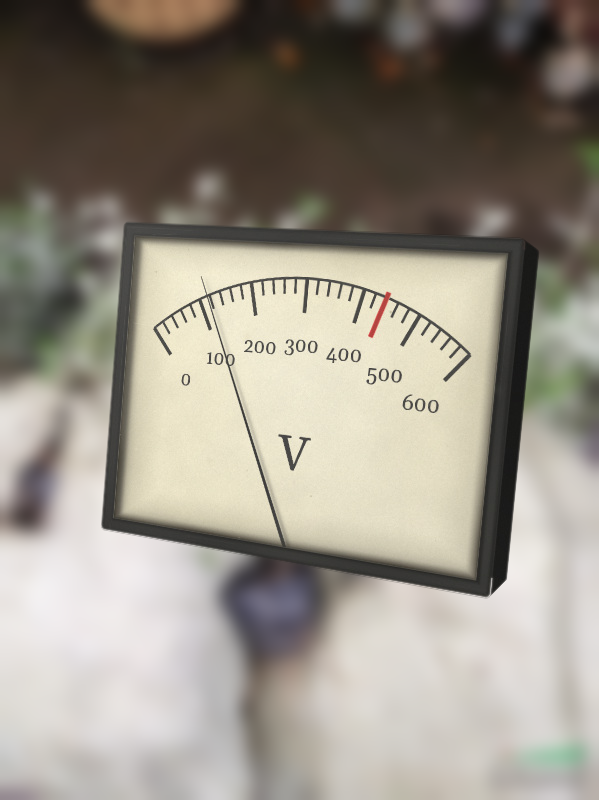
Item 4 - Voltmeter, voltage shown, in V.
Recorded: 120 V
